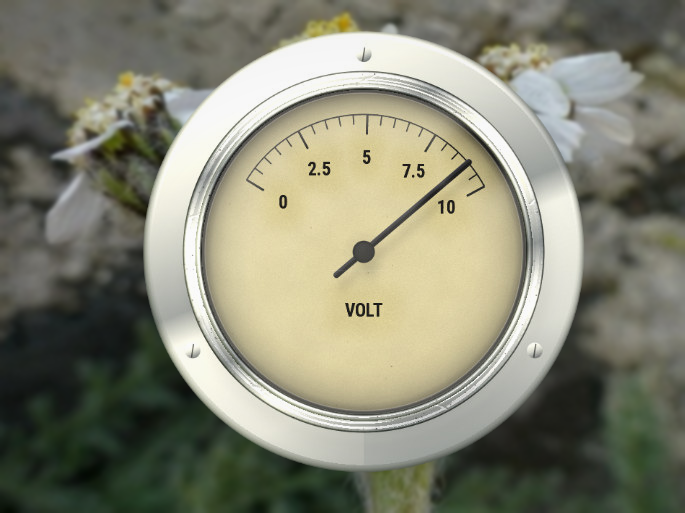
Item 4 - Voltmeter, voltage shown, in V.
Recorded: 9 V
